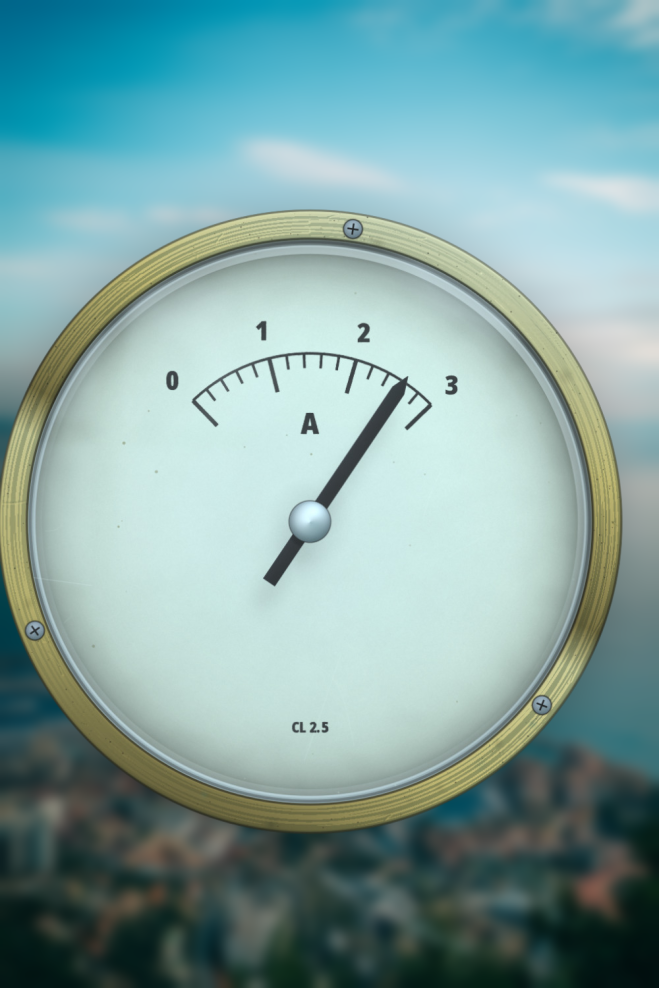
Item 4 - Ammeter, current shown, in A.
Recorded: 2.6 A
